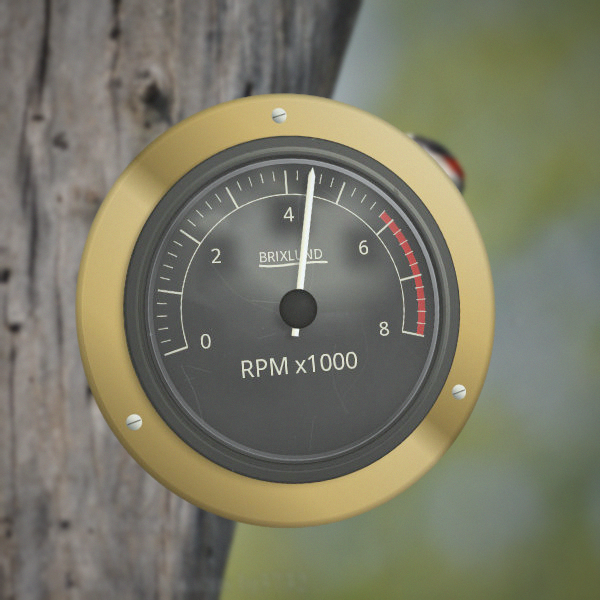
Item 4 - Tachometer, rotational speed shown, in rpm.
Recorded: 4400 rpm
